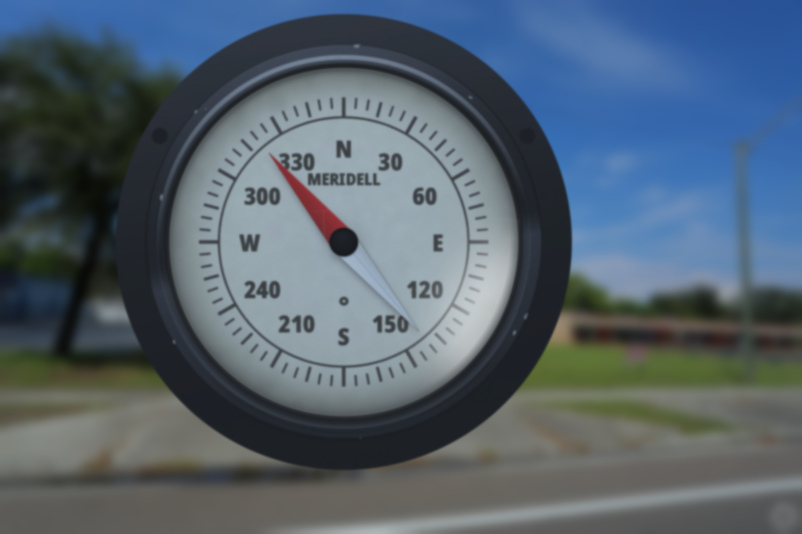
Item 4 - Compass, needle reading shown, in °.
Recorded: 320 °
